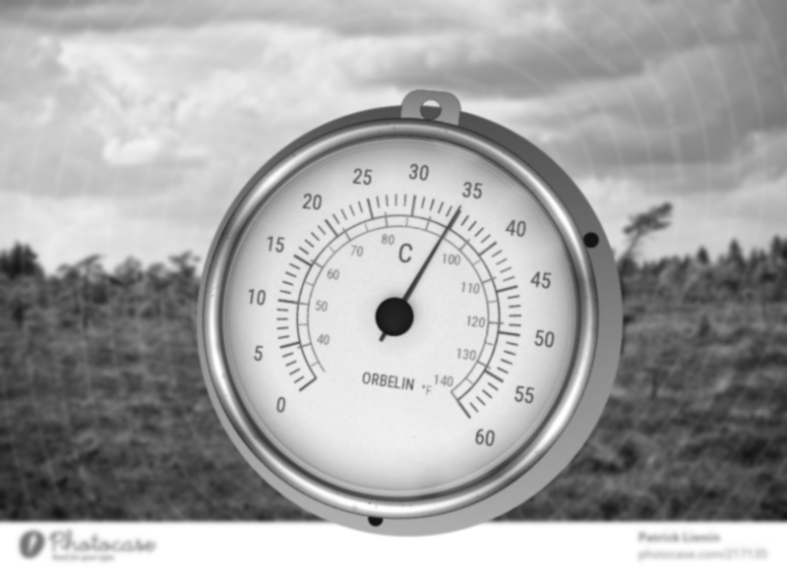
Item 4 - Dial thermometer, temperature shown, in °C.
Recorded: 35 °C
